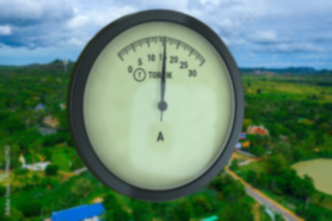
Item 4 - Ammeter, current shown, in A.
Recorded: 15 A
